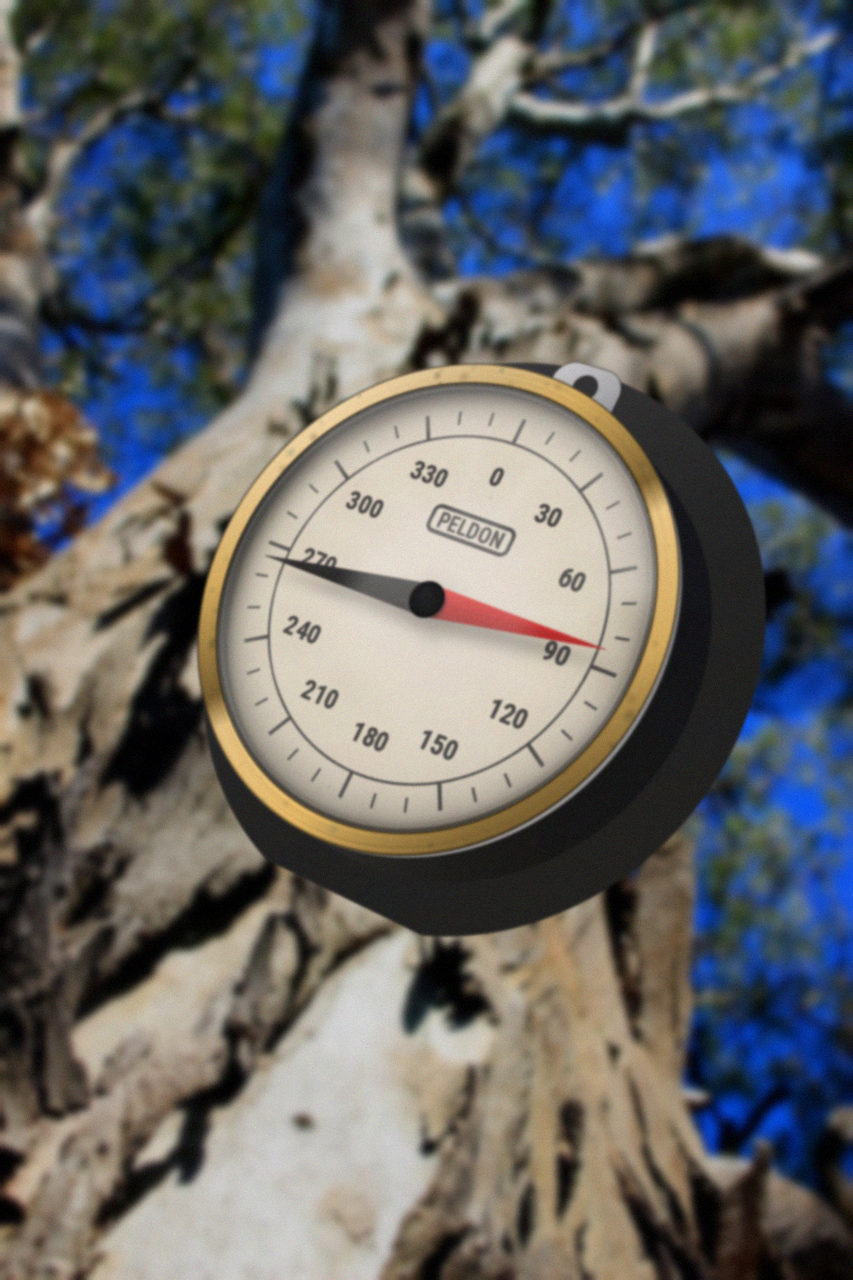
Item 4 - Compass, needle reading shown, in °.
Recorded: 85 °
